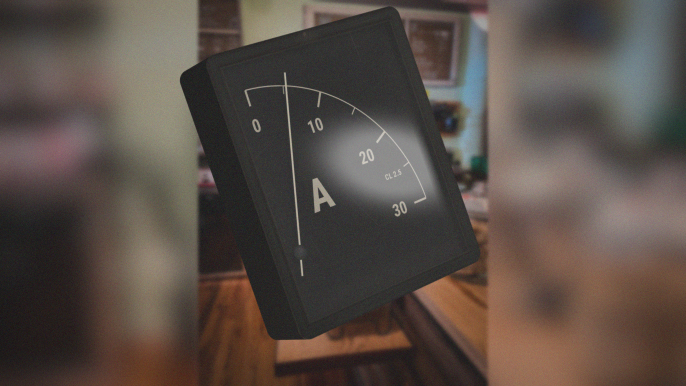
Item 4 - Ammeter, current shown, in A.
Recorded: 5 A
